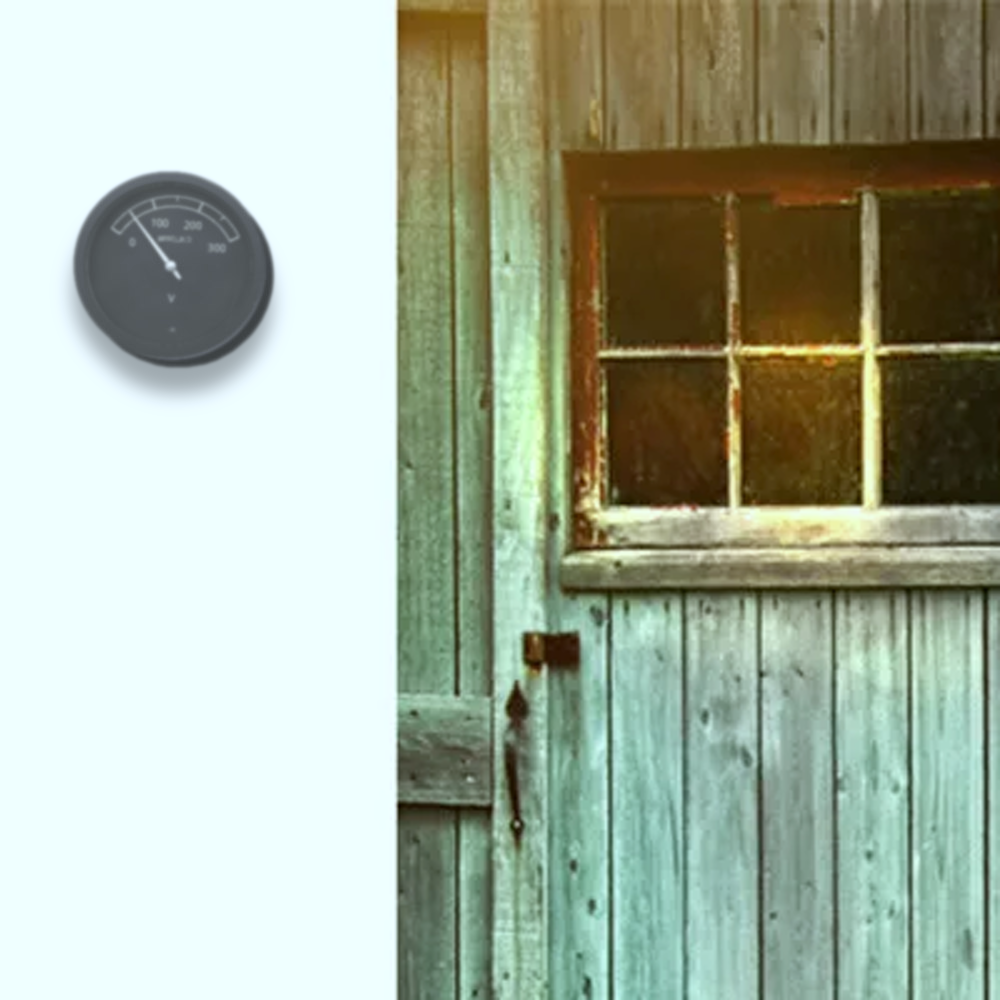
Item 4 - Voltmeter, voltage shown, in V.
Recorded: 50 V
